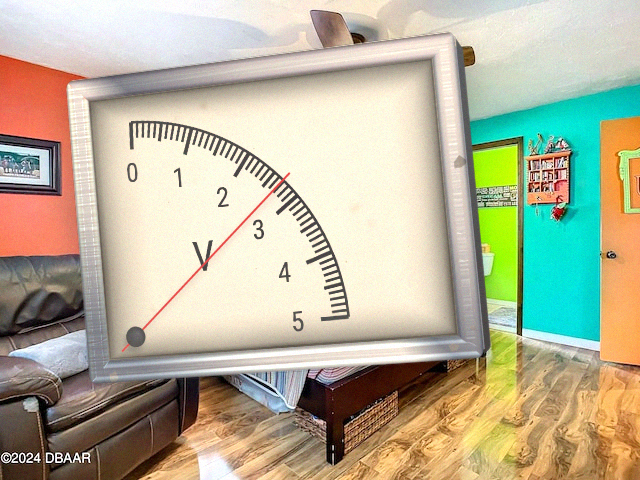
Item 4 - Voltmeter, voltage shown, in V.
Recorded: 2.7 V
